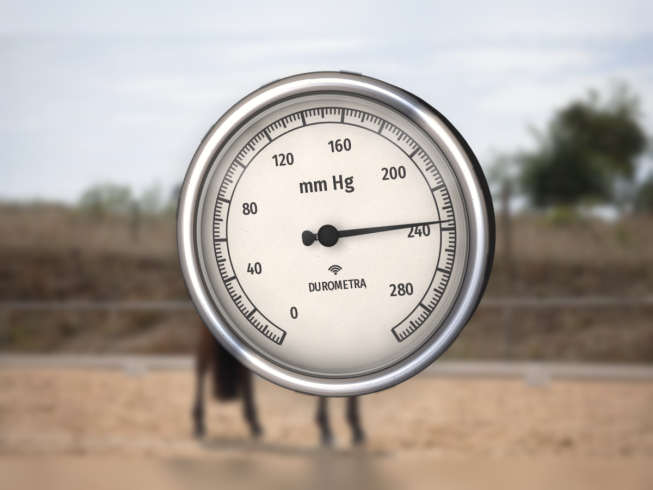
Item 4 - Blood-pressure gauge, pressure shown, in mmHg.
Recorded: 236 mmHg
